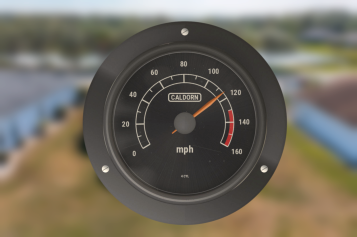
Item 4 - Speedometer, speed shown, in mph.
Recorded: 115 mph
